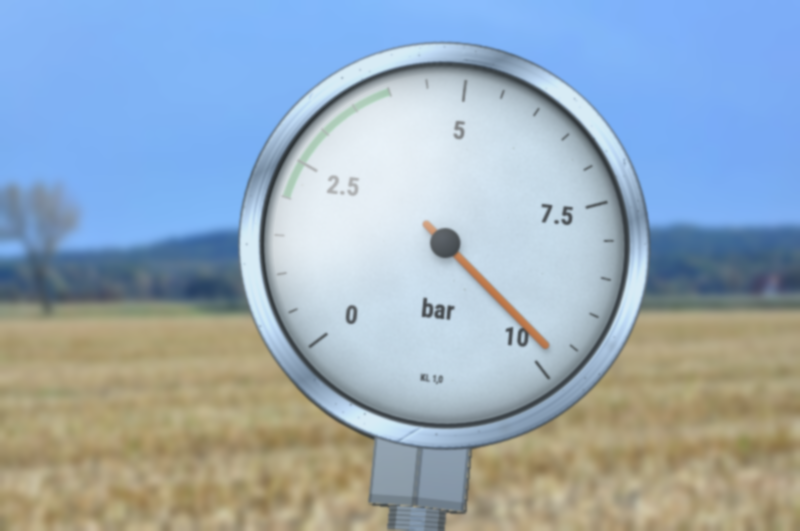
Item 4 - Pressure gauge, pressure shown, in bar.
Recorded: 9.75 bar
